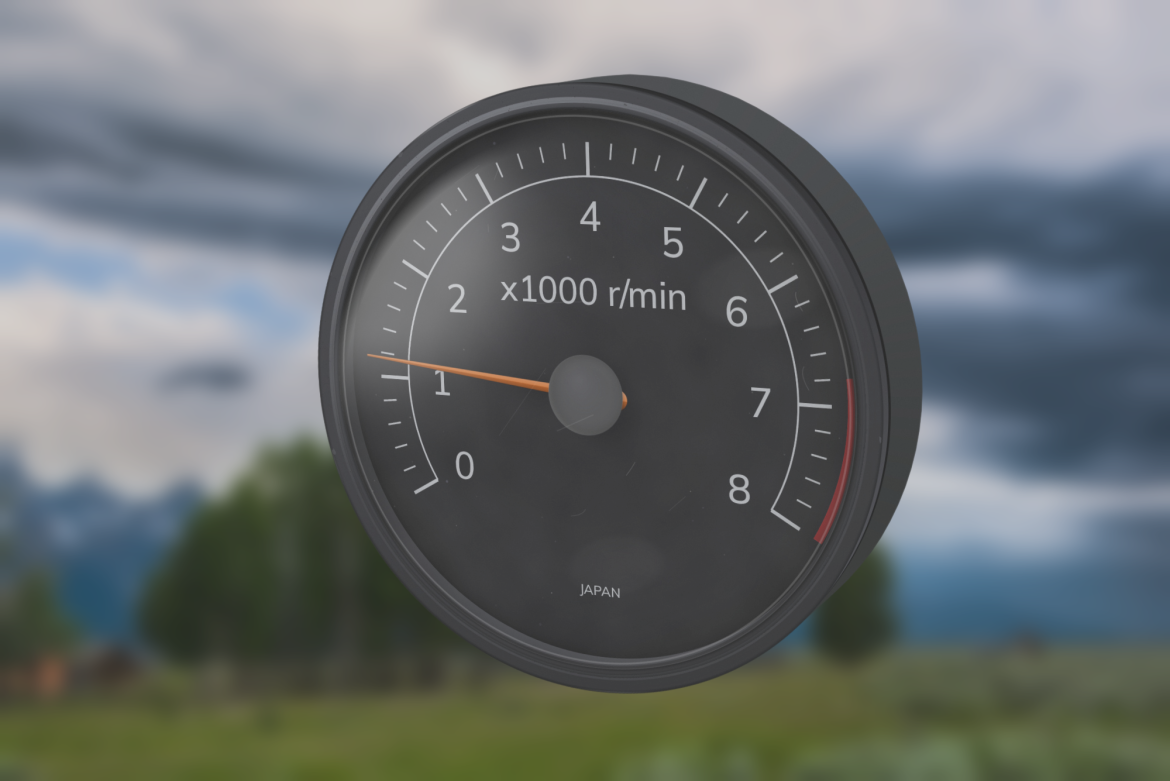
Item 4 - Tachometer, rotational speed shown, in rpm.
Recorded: 1200 rpm
